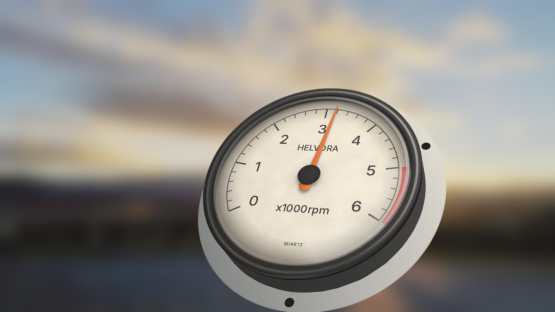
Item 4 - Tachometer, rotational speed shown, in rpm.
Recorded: 3200 rpm
